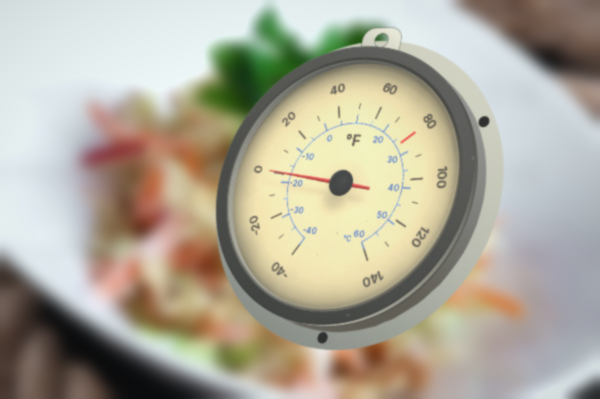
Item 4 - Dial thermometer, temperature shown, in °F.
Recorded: 0 °F
